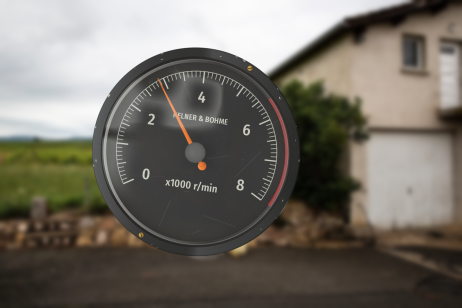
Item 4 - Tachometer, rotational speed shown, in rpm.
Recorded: 2900 rpm
